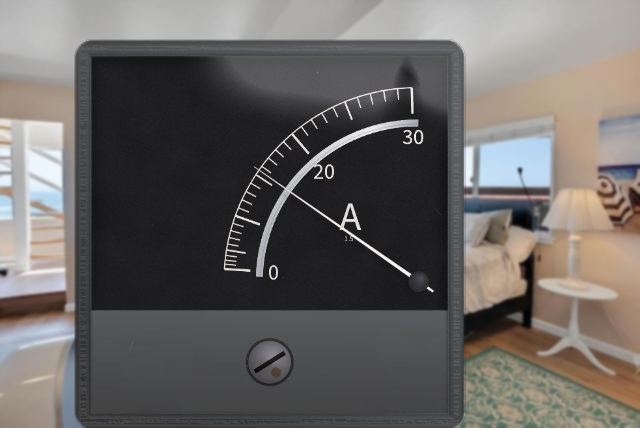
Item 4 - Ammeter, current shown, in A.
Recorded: 15.5 A
